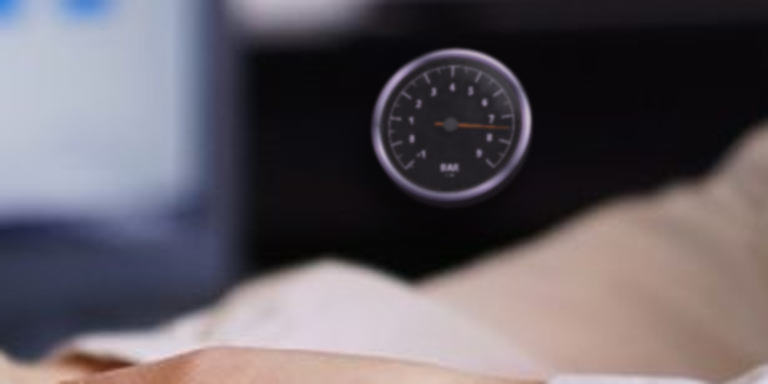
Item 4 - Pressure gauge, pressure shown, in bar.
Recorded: 7.5 bar
